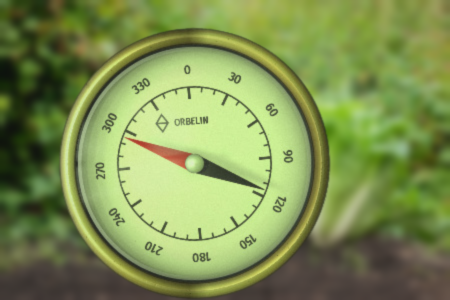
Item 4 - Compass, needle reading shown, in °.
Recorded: 295 °
